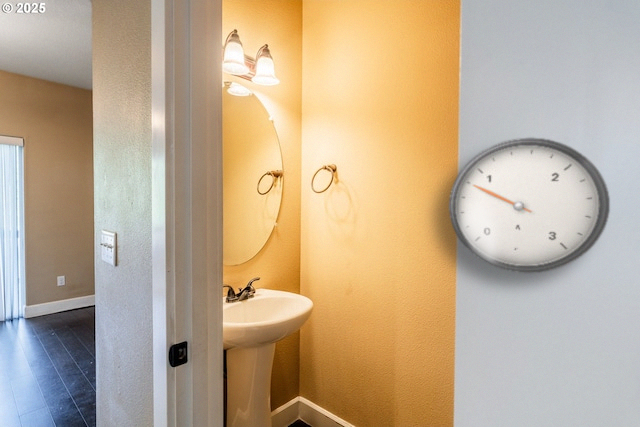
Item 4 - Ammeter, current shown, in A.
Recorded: 0.8 A
